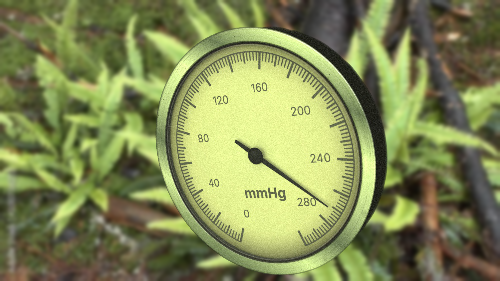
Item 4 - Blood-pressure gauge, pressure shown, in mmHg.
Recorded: 270 mmHg
